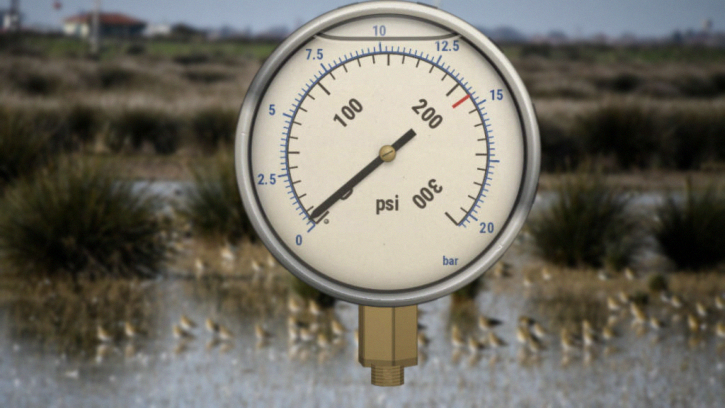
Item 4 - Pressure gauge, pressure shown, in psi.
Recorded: 5 psi
